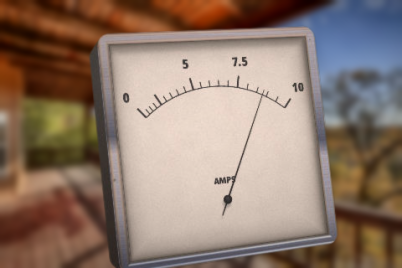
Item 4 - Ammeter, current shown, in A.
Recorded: 8.75 A
